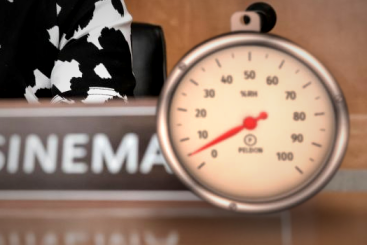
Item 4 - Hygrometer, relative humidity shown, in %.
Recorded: 5 %
